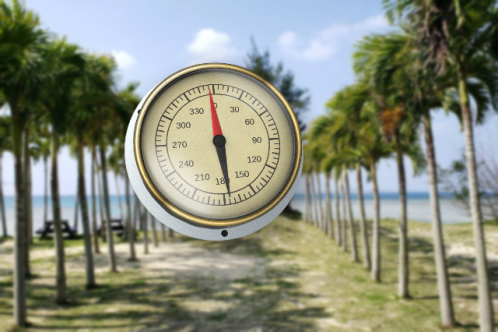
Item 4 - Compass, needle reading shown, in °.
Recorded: 355 °
